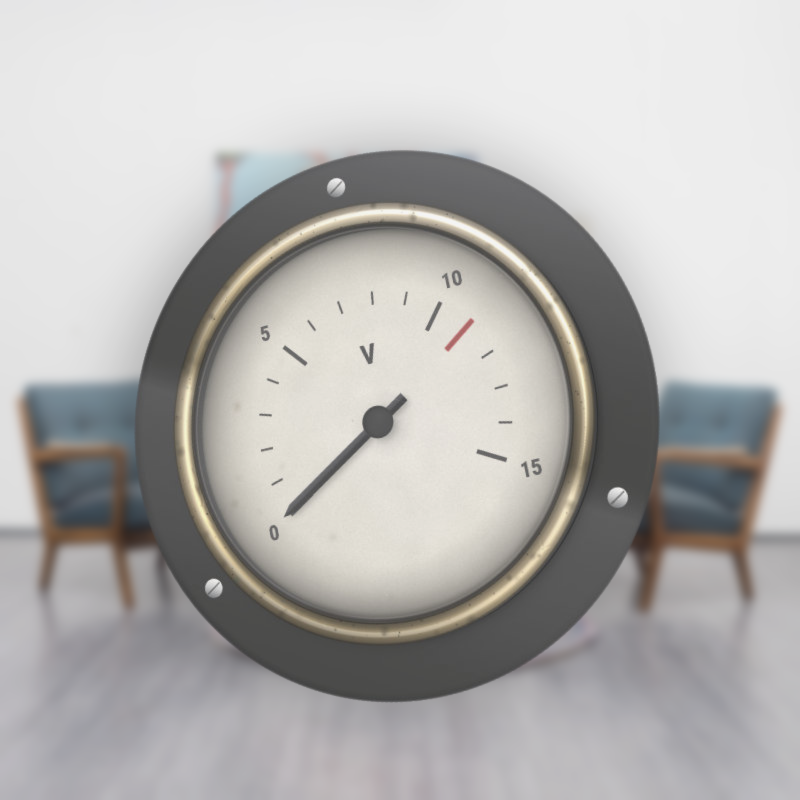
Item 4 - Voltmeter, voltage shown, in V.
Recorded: 0 V
